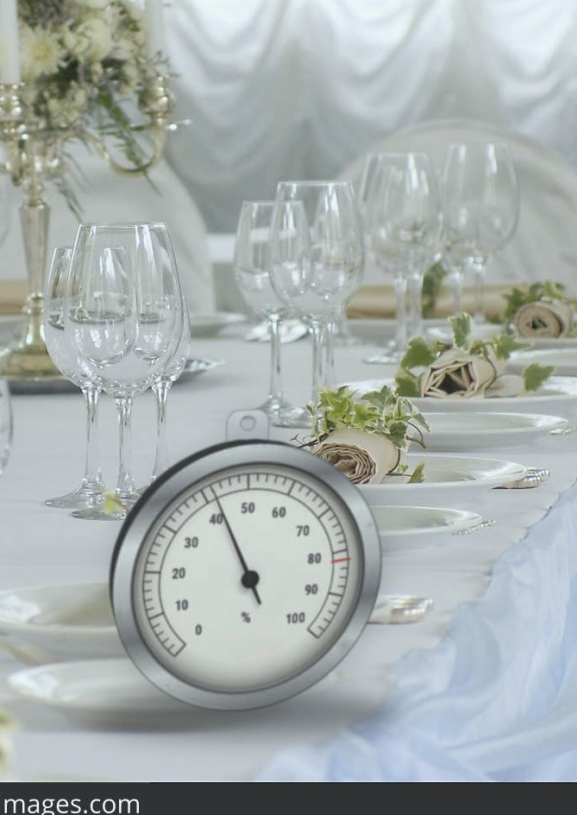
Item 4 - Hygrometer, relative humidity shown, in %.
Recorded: 42 %
